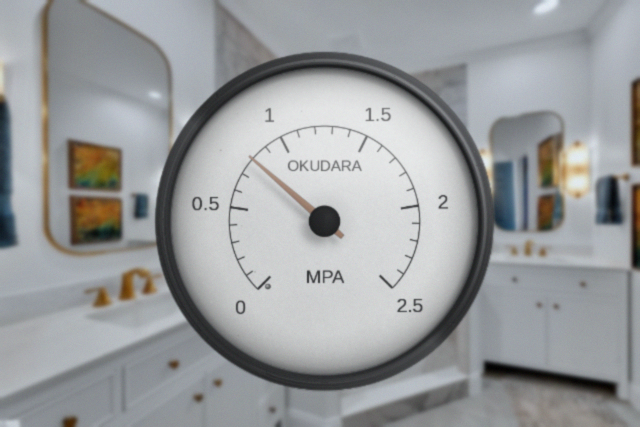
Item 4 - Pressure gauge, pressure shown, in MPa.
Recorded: 0.8 MPa
